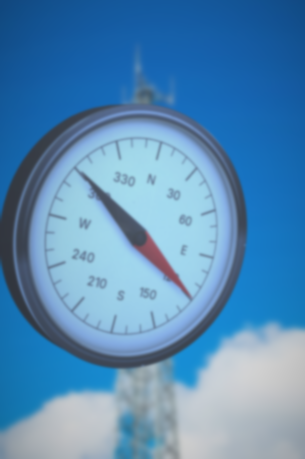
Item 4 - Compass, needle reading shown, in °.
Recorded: 120 °
